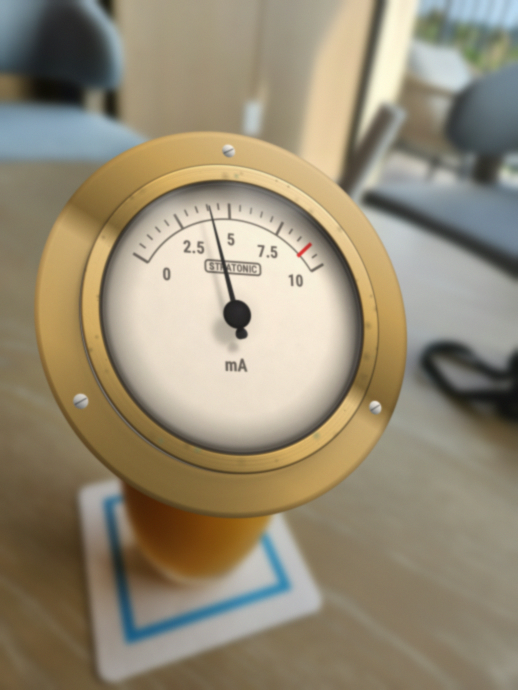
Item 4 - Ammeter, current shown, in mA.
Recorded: 4 mA
